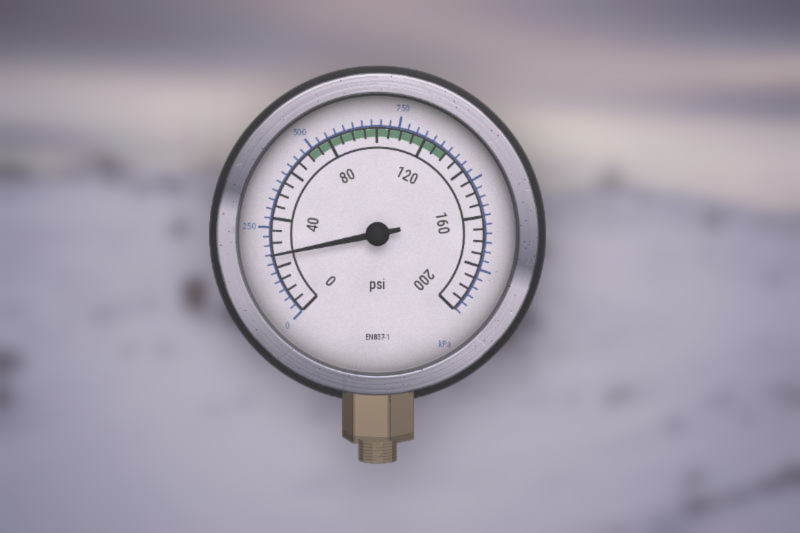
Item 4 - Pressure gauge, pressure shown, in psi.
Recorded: 25 psi
